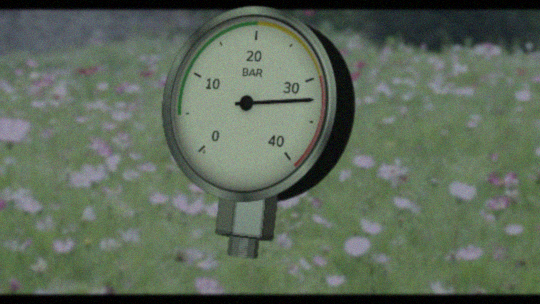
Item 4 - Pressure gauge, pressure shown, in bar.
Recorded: 32.5 bar
